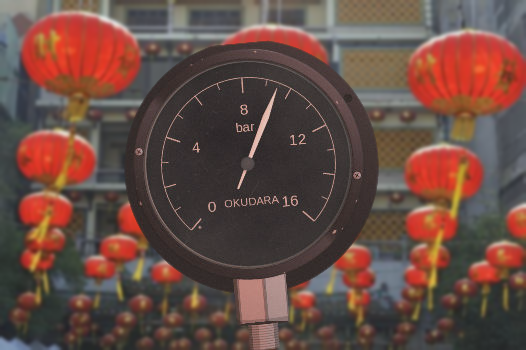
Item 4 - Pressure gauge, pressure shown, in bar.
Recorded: 9.5 bar
